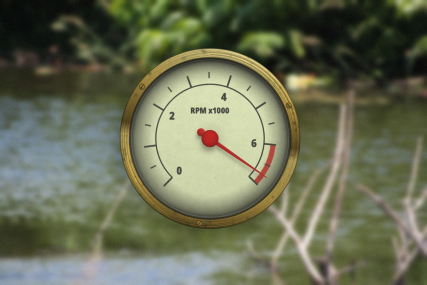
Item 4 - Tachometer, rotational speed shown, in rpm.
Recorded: 6750 rpm
